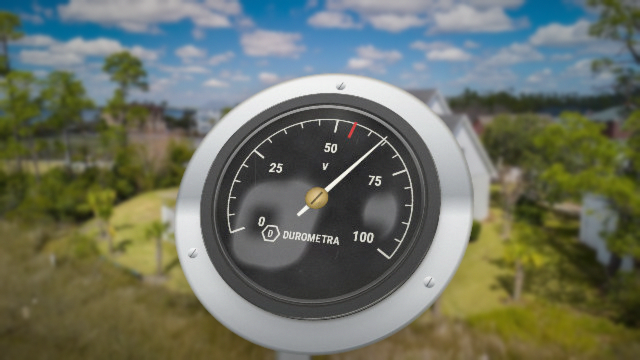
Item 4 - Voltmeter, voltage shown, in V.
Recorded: 65 V
